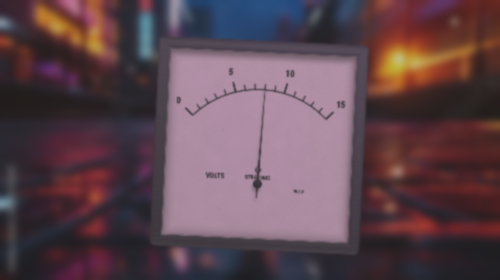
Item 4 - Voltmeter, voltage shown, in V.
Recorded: 8 V
